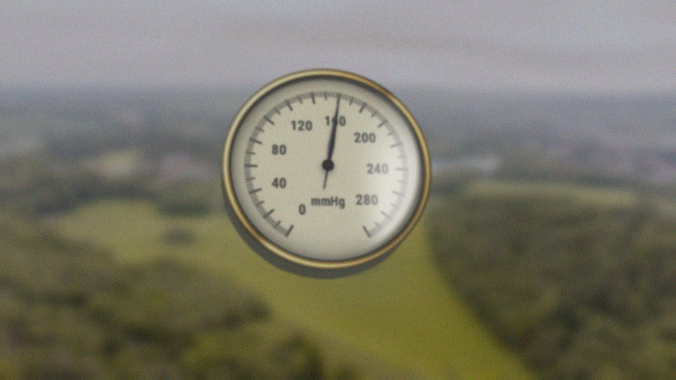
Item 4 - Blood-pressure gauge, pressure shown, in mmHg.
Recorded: 160 mmHg
